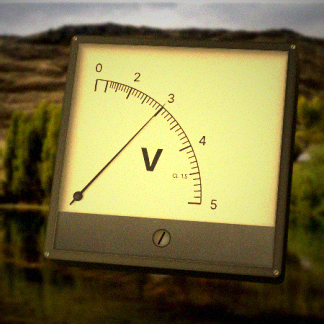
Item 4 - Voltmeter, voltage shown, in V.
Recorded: 3 V
